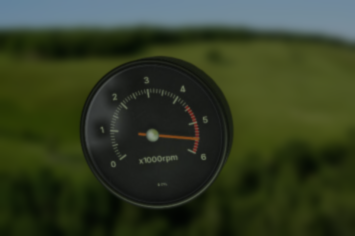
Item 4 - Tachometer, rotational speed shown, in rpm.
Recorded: 5500 rpm
